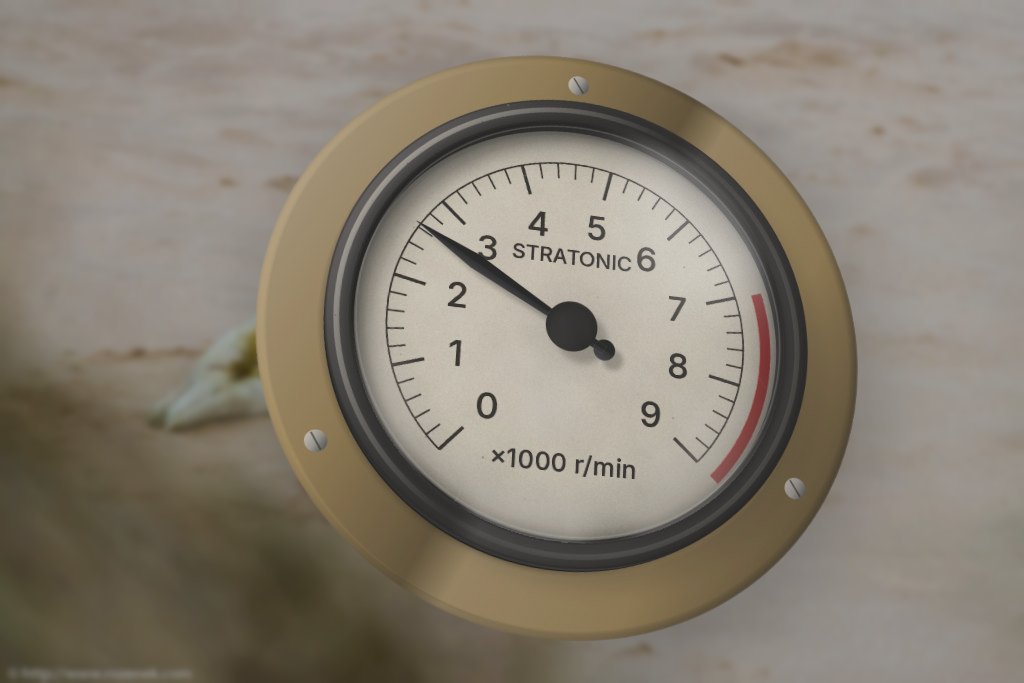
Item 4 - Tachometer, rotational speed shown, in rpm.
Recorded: 2600 rpm
